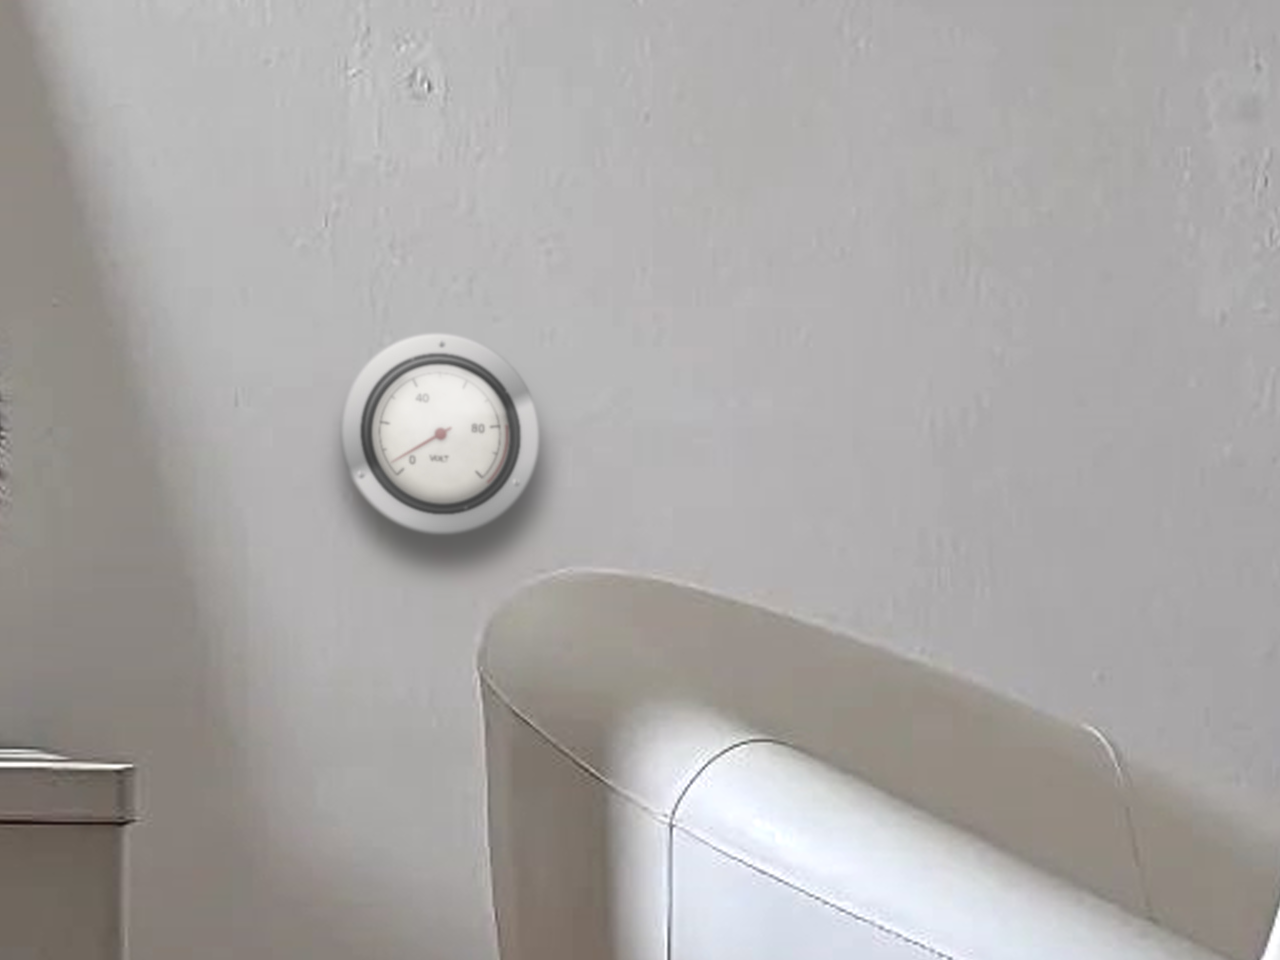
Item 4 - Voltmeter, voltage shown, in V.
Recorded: 5 V
